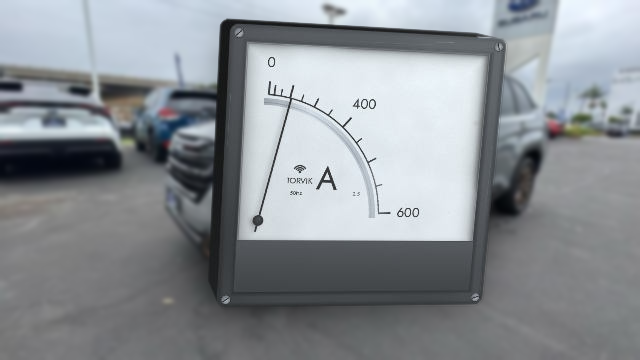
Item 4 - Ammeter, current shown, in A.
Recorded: 200 A
